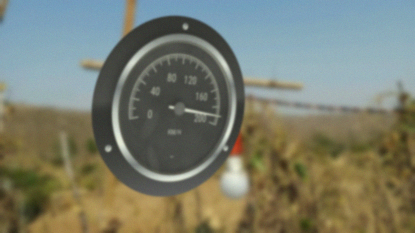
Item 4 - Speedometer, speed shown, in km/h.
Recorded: 190 km/h
